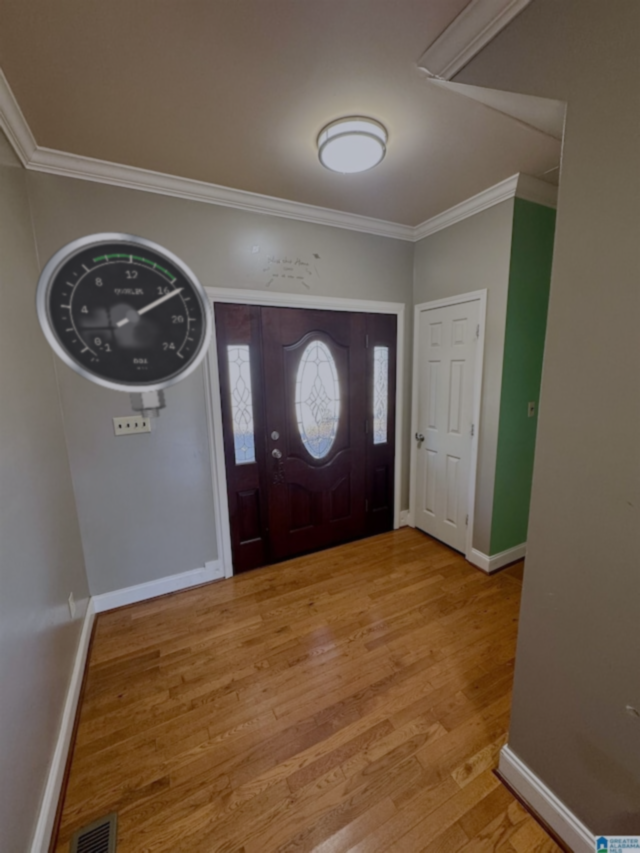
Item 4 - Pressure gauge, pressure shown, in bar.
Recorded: 17 bar
